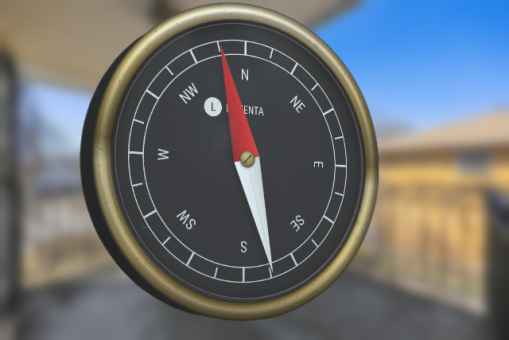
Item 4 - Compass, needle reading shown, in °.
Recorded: 345 °
